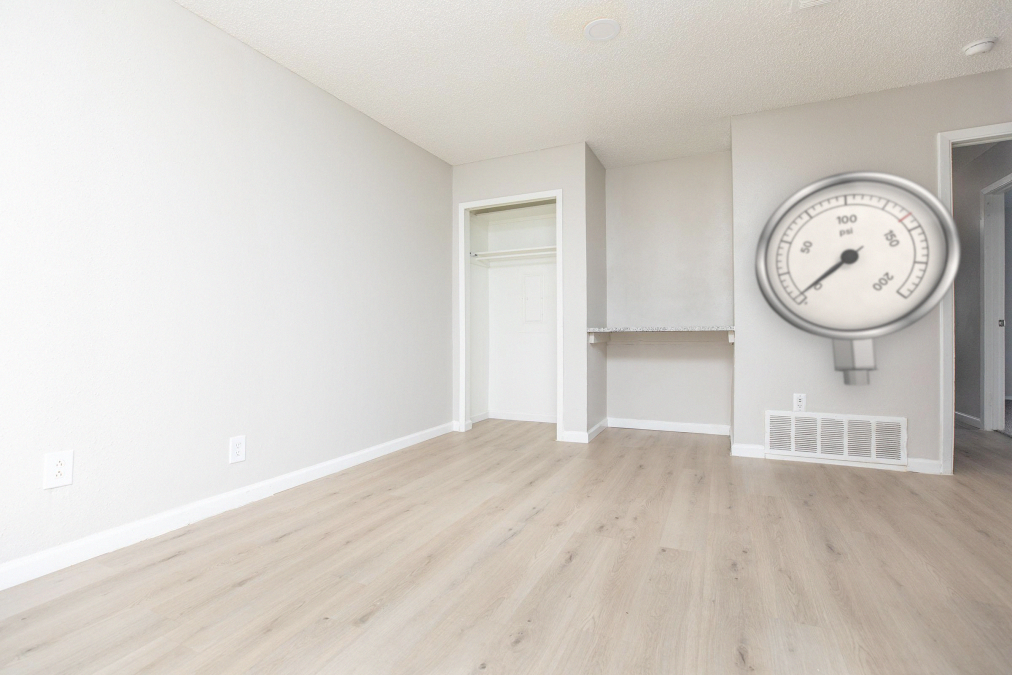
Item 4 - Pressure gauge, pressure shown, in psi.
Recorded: 5 psi
